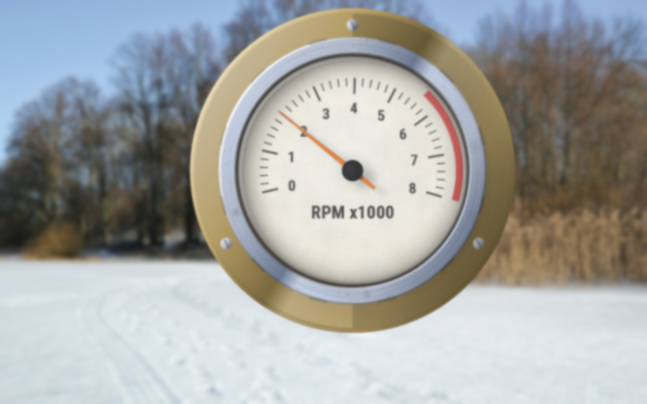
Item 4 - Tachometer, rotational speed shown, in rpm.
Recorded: 2000 rpm
